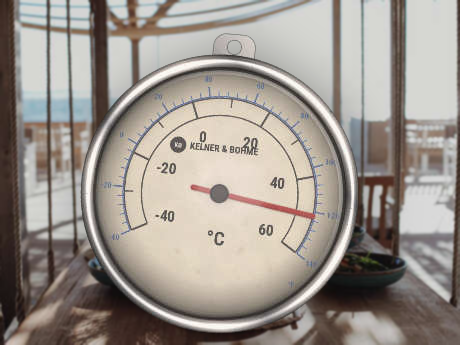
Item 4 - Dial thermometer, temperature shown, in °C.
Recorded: 50 °C
